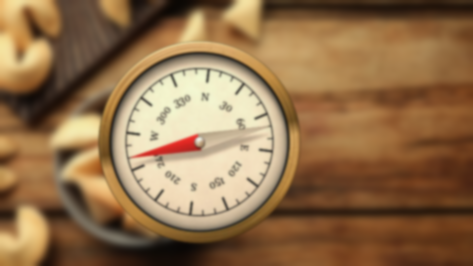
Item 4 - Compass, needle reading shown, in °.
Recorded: 250 °
